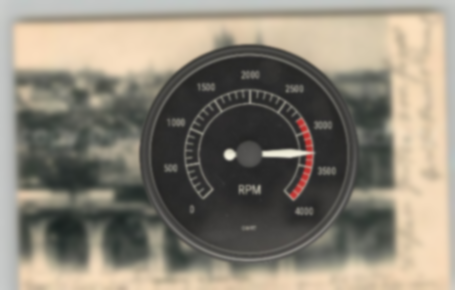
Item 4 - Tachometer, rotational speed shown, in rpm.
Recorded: 3300 rpm
